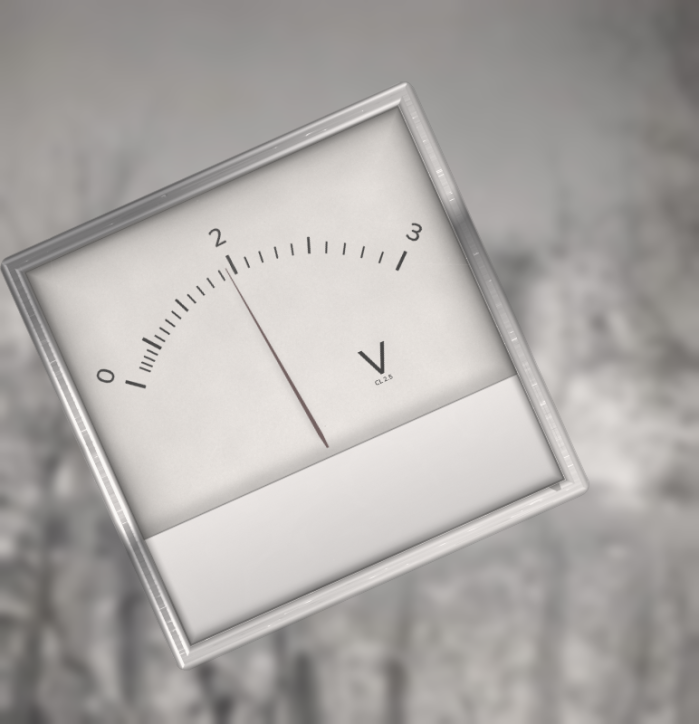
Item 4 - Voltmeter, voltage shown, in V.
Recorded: 1.95 V
